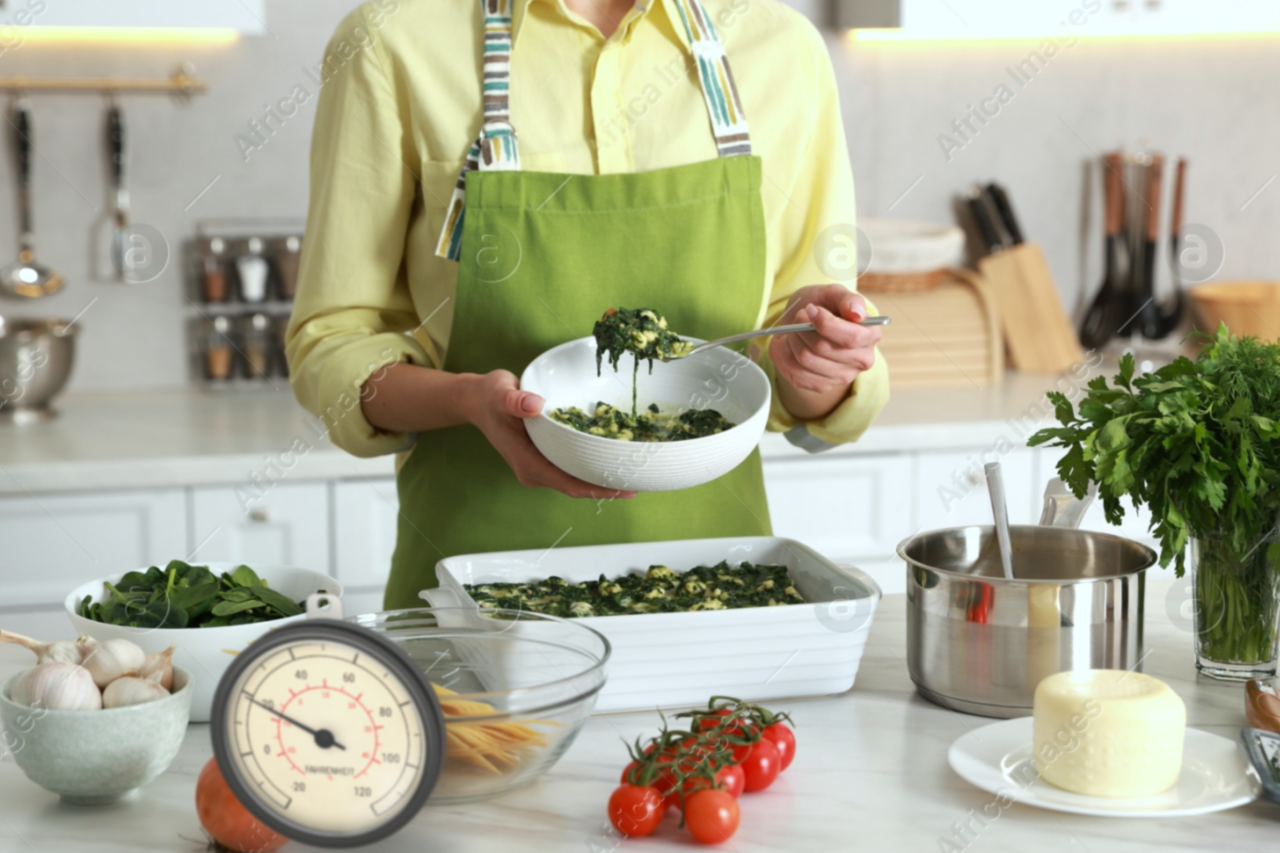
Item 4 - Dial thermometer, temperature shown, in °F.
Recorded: 20 °F
